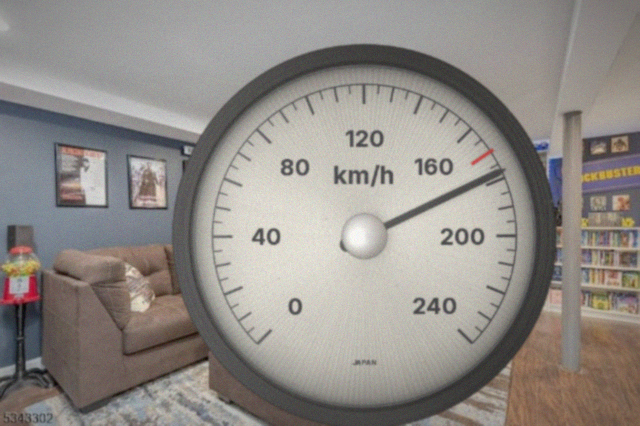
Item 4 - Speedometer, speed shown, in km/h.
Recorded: 177.5 km/h
